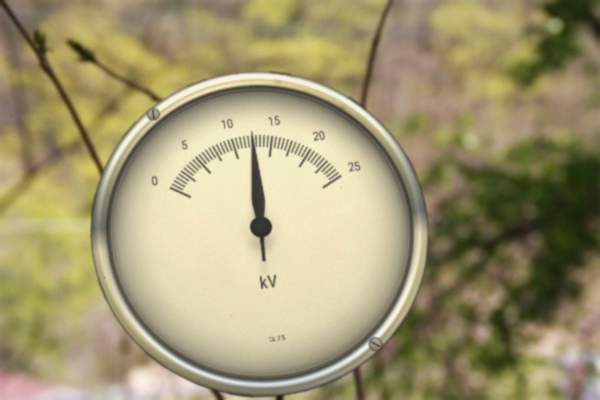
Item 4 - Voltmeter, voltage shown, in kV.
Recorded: 12.5 kV
